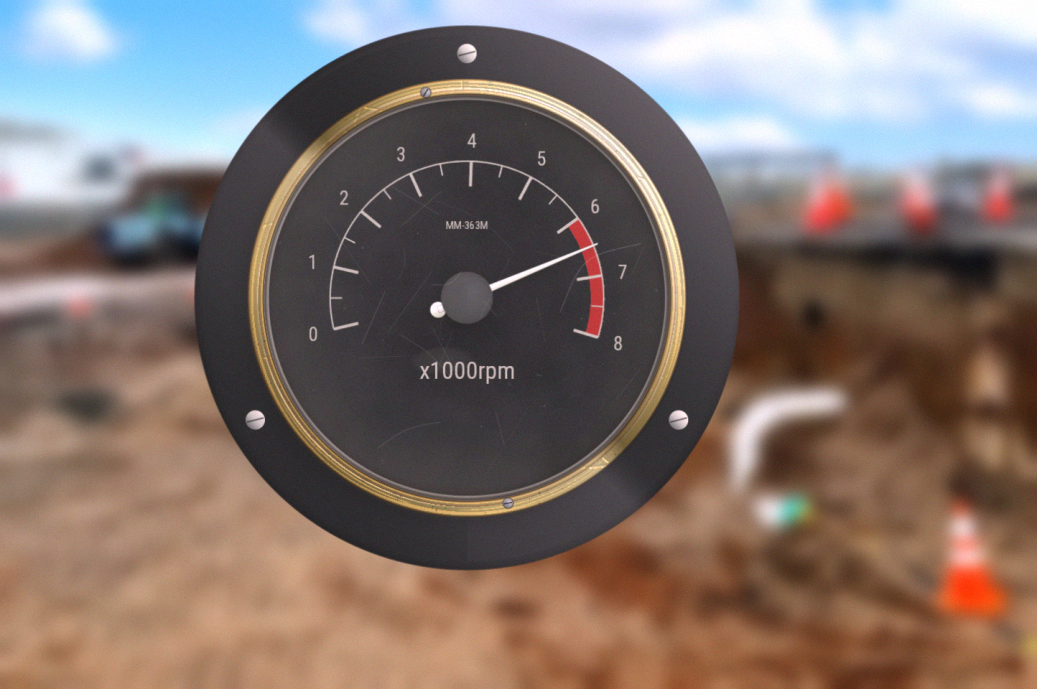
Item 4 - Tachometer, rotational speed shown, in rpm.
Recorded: 6500 rpm
